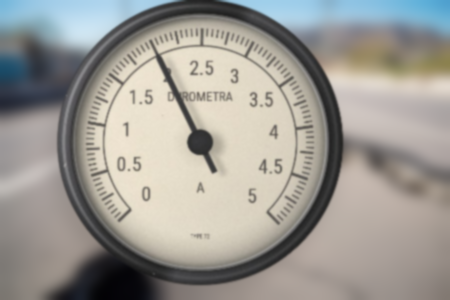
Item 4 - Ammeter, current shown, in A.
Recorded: 2 A
